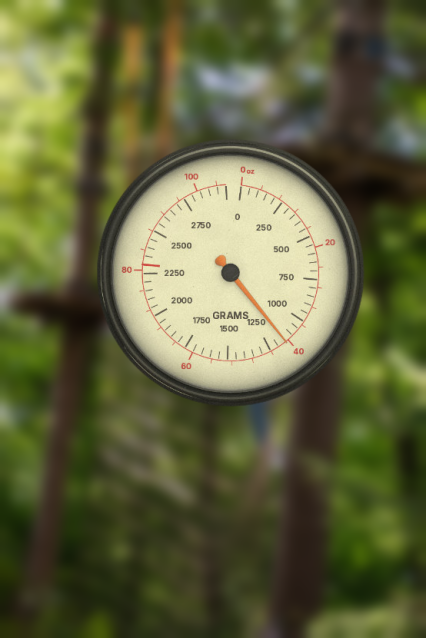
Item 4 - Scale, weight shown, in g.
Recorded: 1150 g
